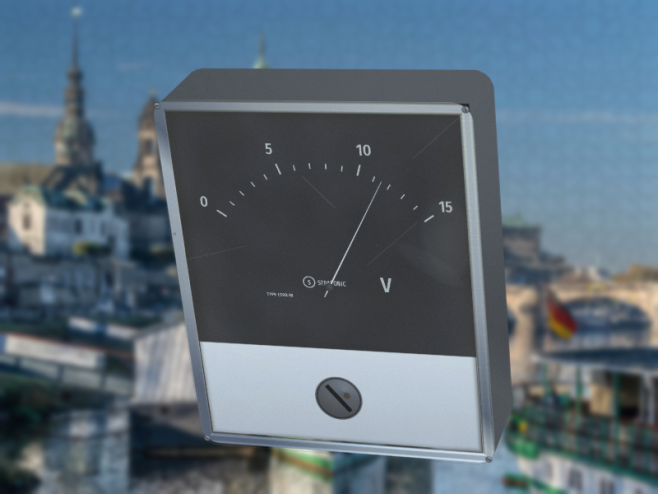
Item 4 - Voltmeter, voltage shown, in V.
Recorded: 11.5 V
